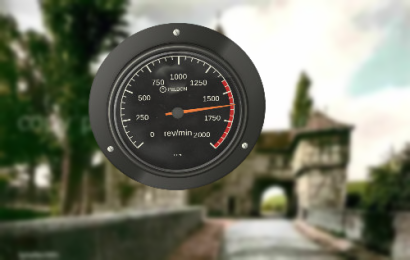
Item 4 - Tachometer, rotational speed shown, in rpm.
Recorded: 1600 rpm
